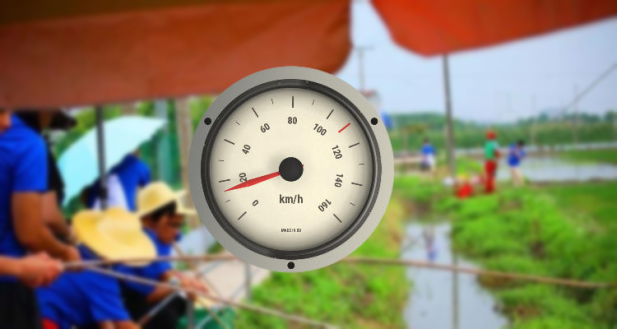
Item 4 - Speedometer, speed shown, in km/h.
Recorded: 15 km/h
